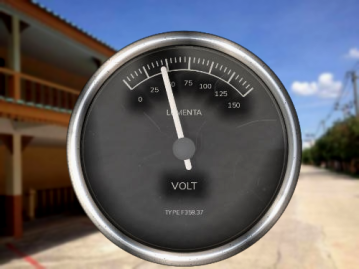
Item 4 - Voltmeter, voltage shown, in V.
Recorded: 45 V
